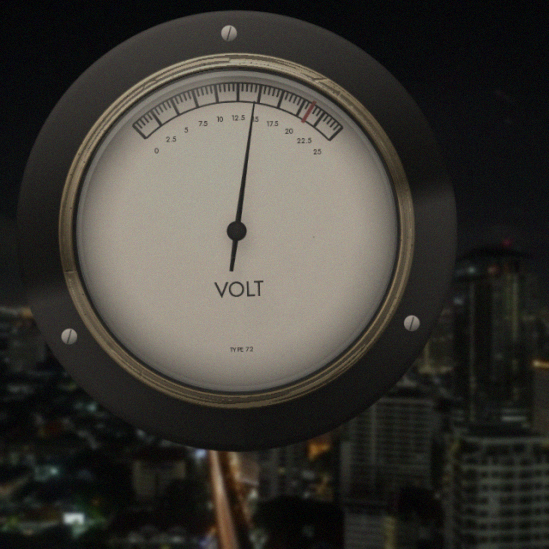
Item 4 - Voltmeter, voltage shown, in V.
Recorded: 14.5 V
